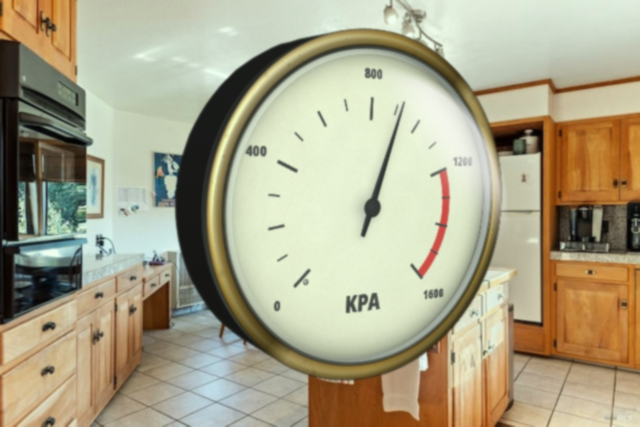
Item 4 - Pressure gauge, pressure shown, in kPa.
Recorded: 900 kPa
